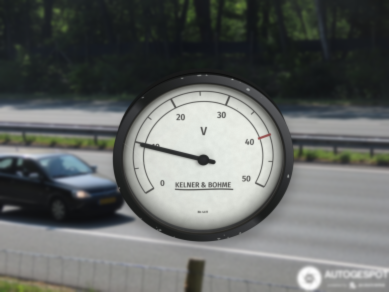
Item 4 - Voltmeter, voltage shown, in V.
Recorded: 10 V
